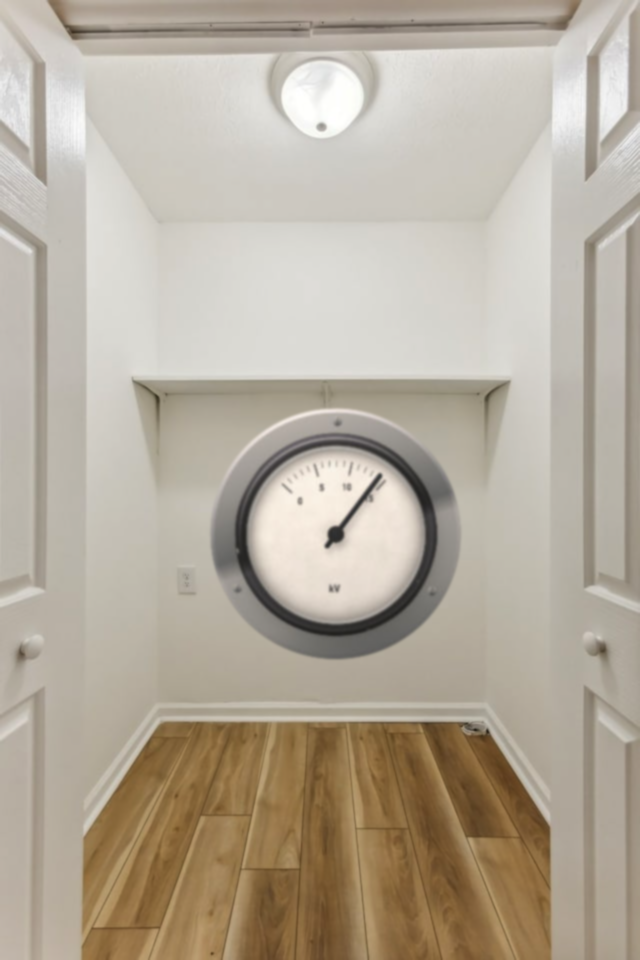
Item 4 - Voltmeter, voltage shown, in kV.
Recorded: 14 kV
